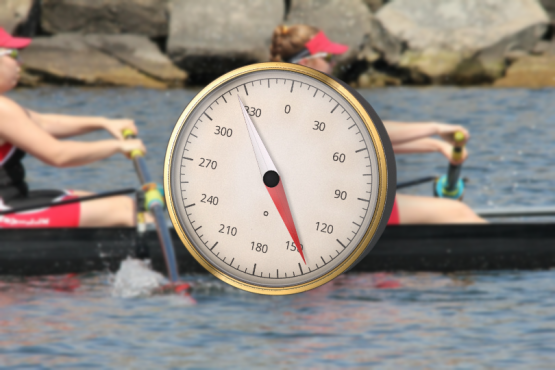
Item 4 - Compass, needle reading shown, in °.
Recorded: 145 °
